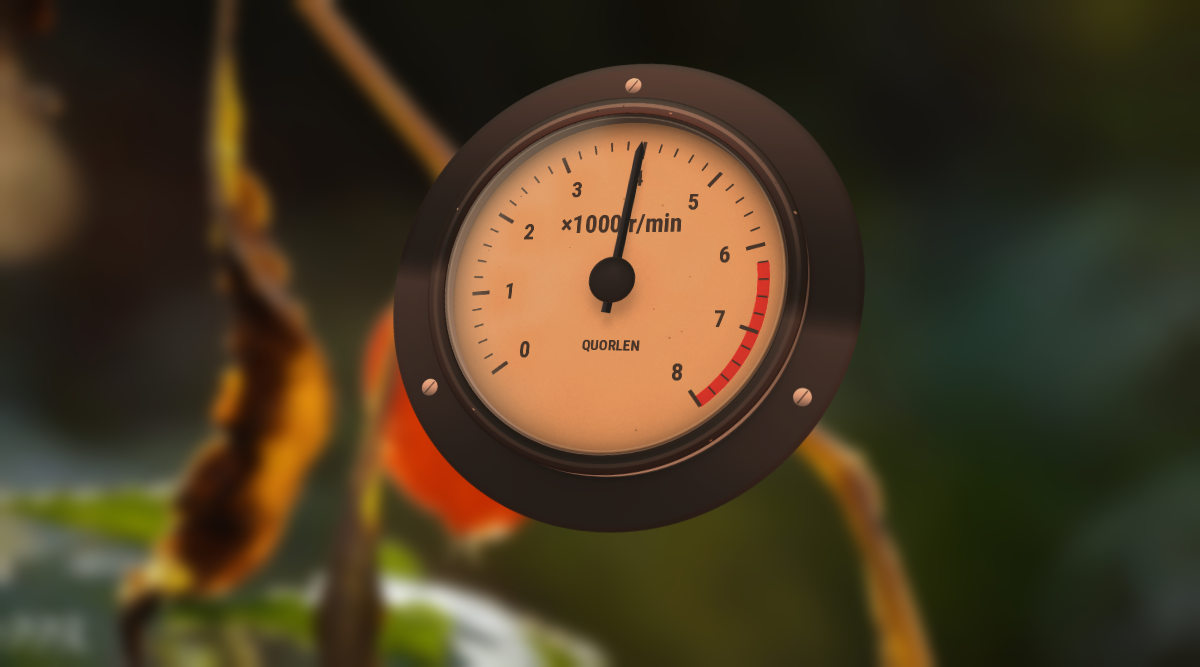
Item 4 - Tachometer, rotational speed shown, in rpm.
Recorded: 4000 rpm
